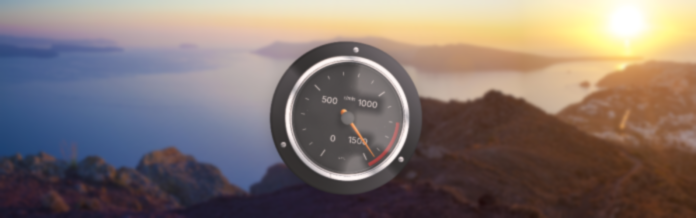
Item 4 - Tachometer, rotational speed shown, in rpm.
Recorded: 1450 rpm
